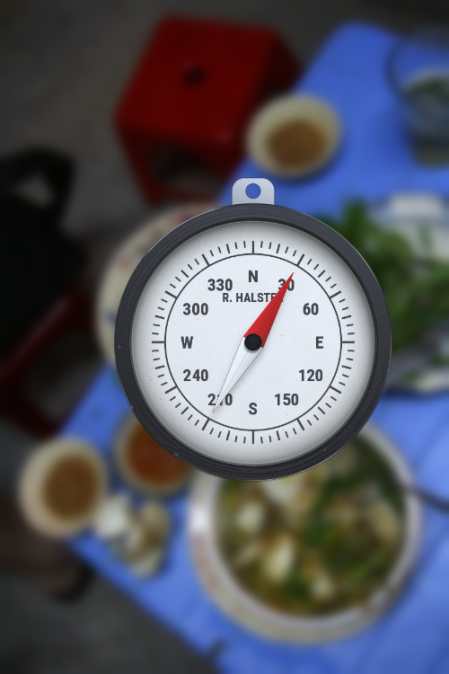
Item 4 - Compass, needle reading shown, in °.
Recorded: 30 °
